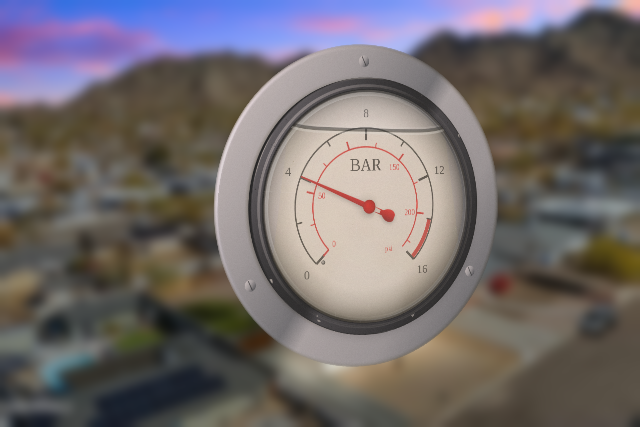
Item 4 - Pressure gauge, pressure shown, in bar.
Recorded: 4 bar
